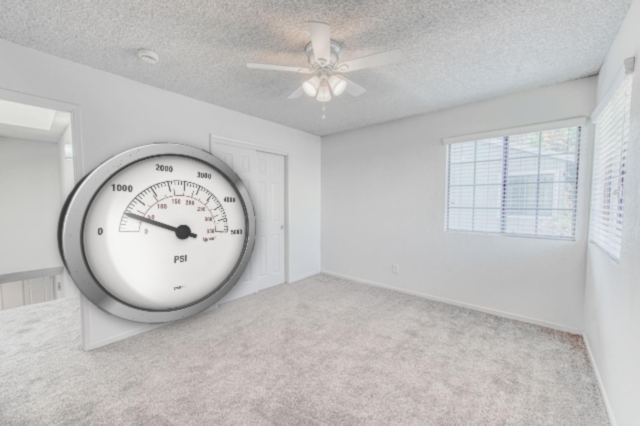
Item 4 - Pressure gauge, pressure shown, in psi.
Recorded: 500 psi
